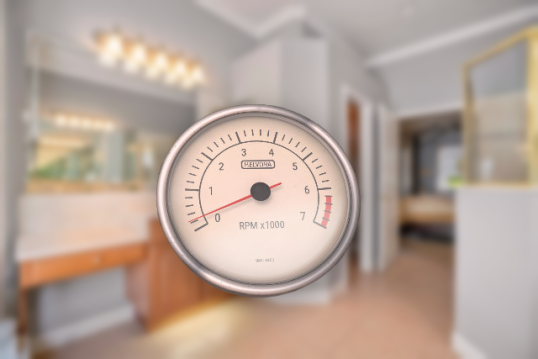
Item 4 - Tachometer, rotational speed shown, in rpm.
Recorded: 200 rpm
